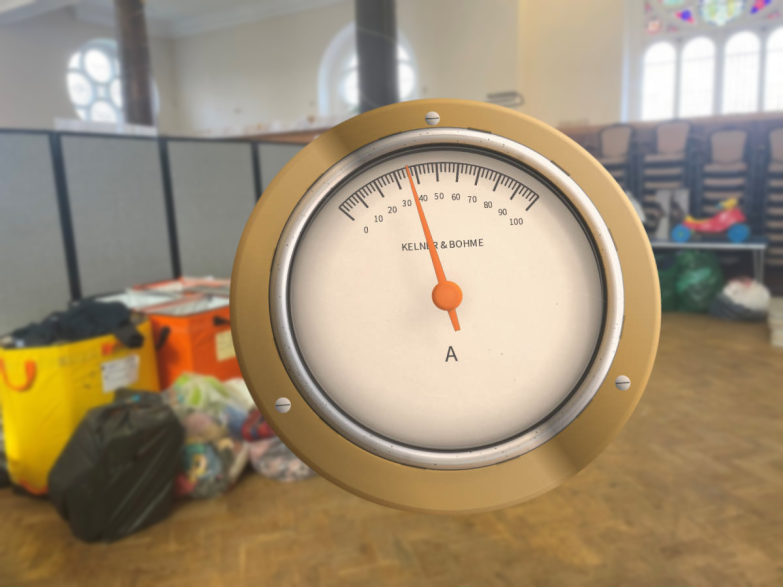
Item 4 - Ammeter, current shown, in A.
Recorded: 36 A
